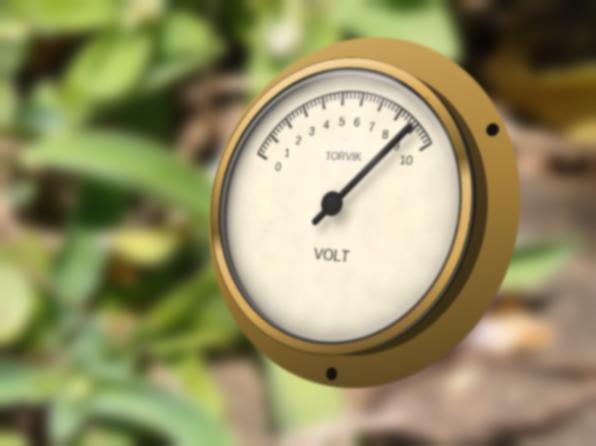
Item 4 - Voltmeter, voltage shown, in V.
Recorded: 9 V
